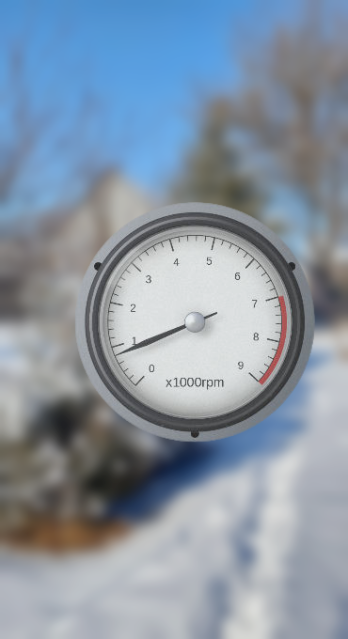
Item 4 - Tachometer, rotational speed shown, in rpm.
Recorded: 800 rpm
